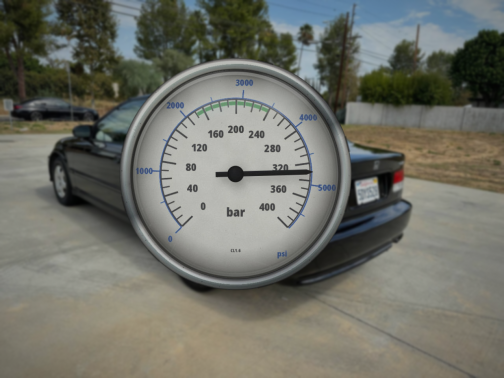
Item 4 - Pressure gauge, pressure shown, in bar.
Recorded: 330 bar
